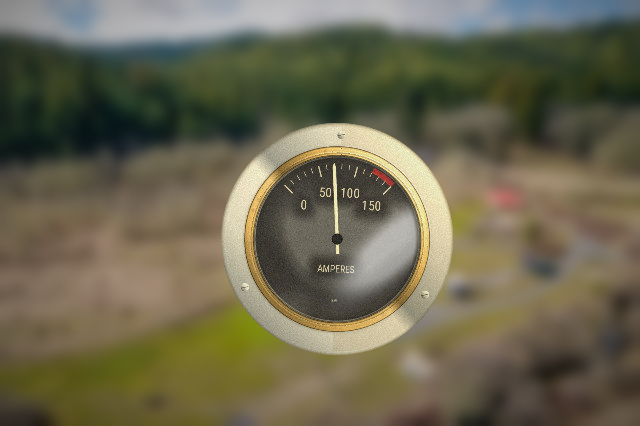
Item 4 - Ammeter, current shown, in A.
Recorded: 70 A
